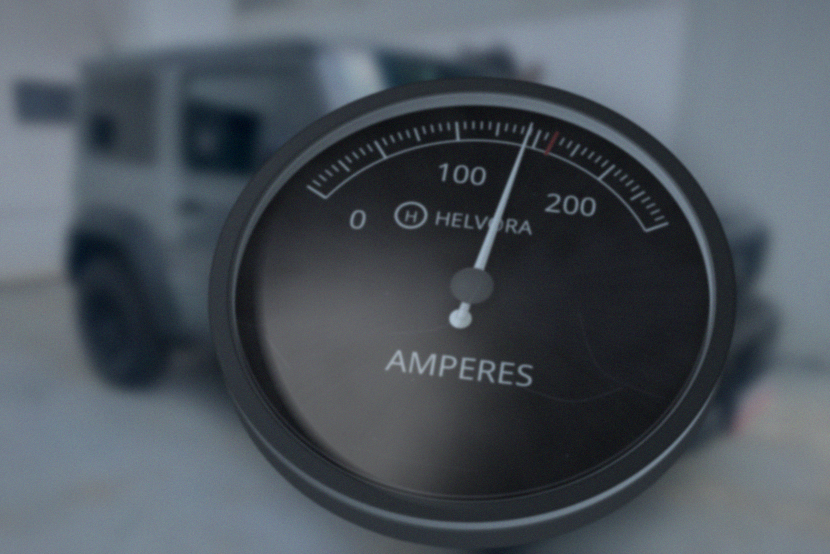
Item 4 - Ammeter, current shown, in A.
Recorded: 145 A
